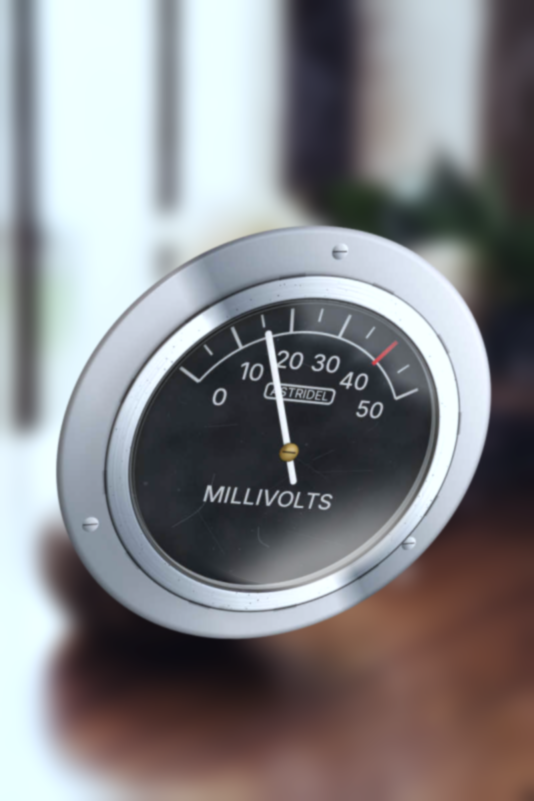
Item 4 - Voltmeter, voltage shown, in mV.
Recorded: 15 mV
